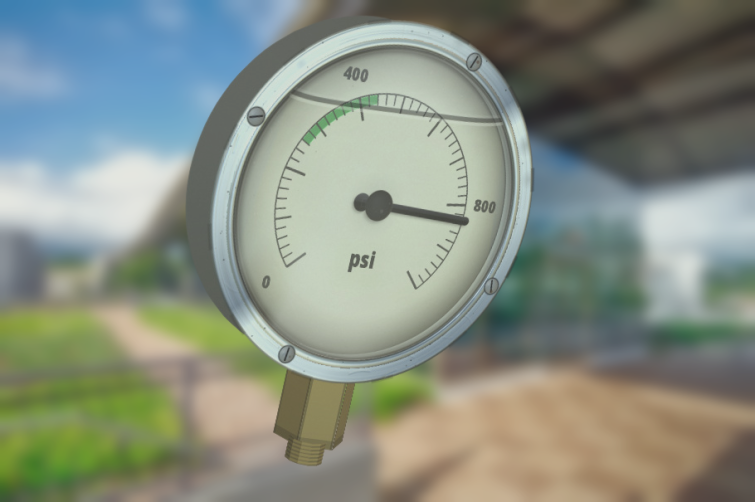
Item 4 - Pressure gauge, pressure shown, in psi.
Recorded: 830 psi
